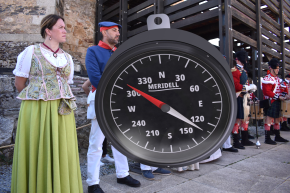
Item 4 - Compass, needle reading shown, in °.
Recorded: 310 °
